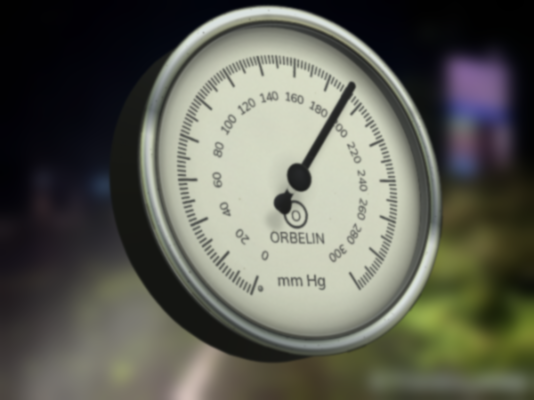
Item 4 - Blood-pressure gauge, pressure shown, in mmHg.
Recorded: 190 mmHg
